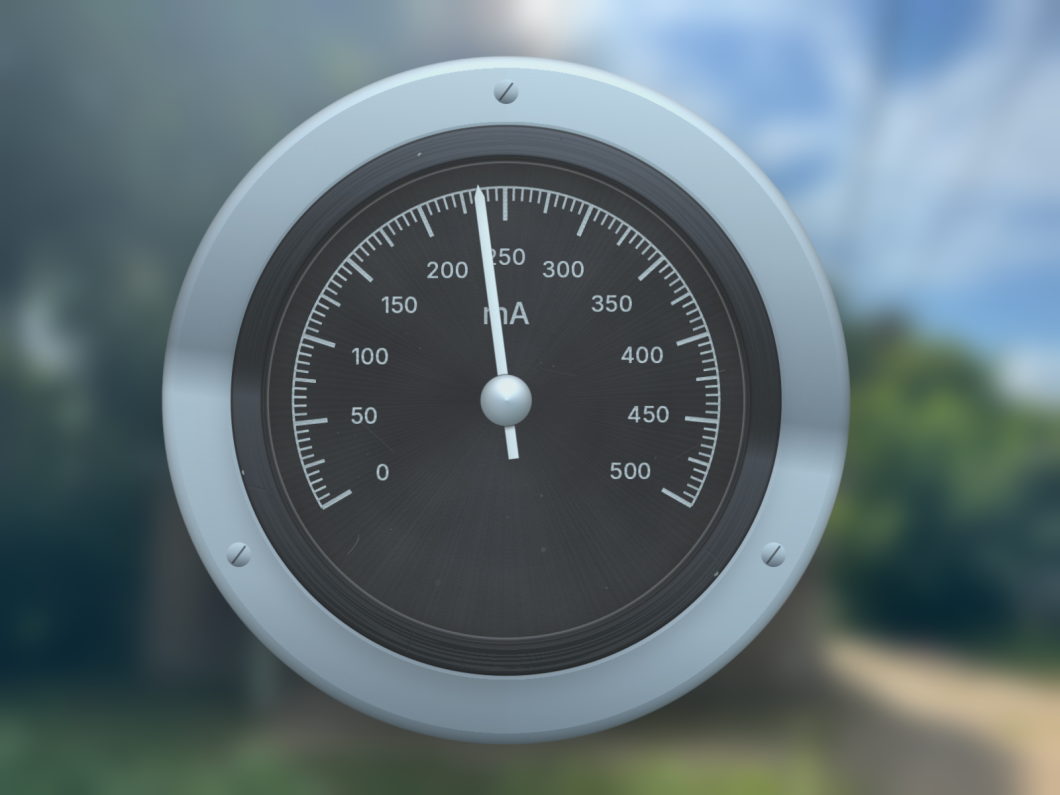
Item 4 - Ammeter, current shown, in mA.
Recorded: 235 mA
